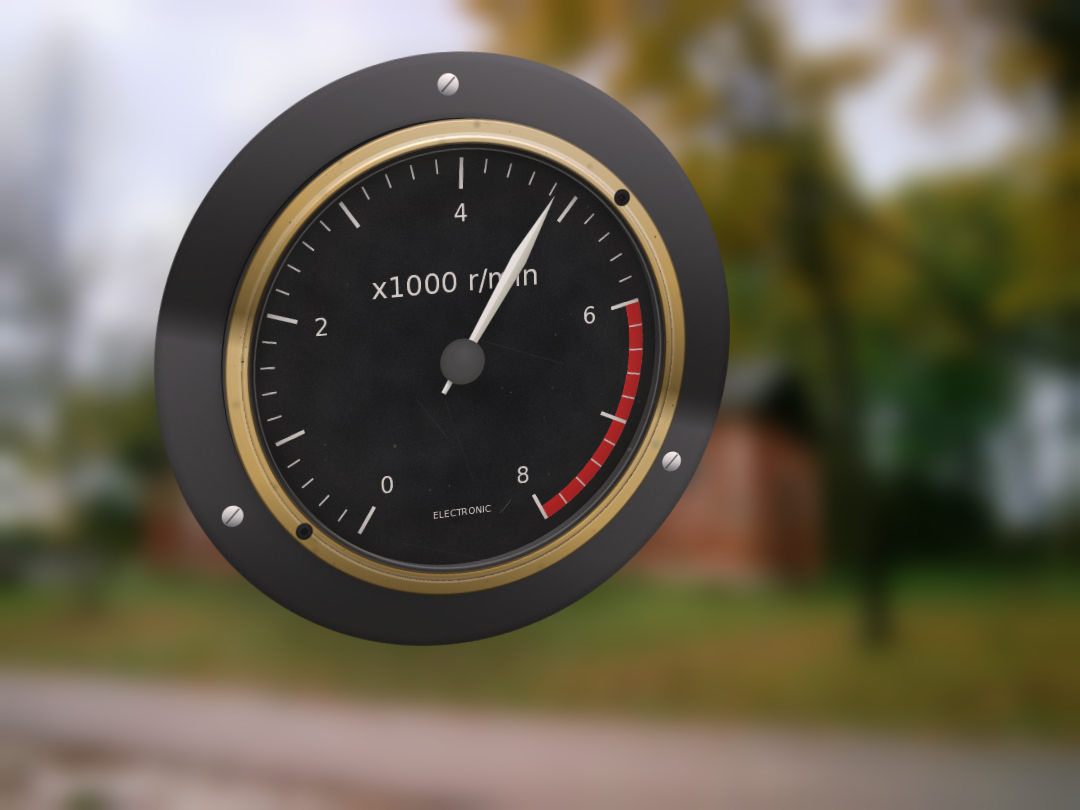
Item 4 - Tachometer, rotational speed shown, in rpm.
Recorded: 4800 rpm
